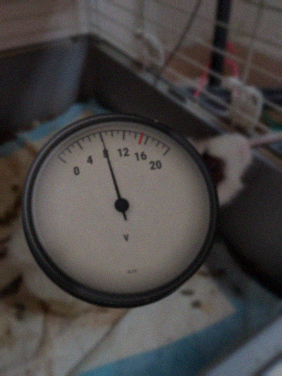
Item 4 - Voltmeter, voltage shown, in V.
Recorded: 8 V
